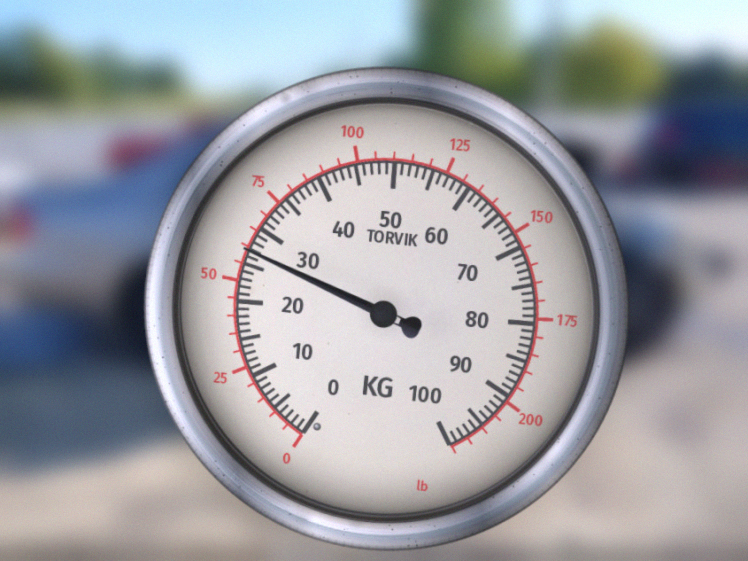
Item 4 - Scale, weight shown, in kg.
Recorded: 27 kg
